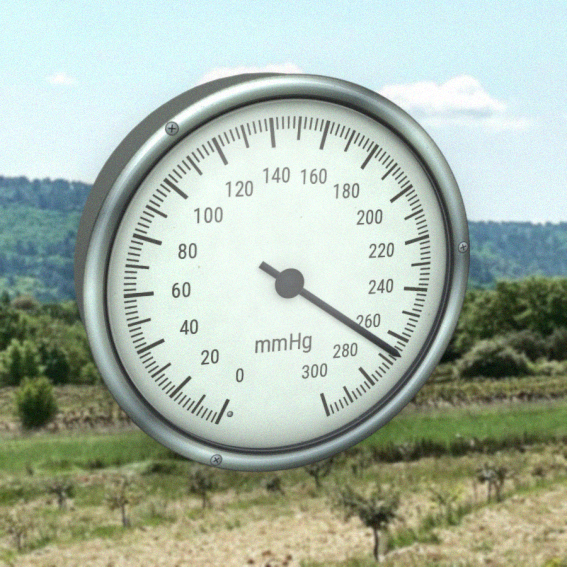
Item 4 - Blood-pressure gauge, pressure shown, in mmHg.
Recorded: 266 mmHg
